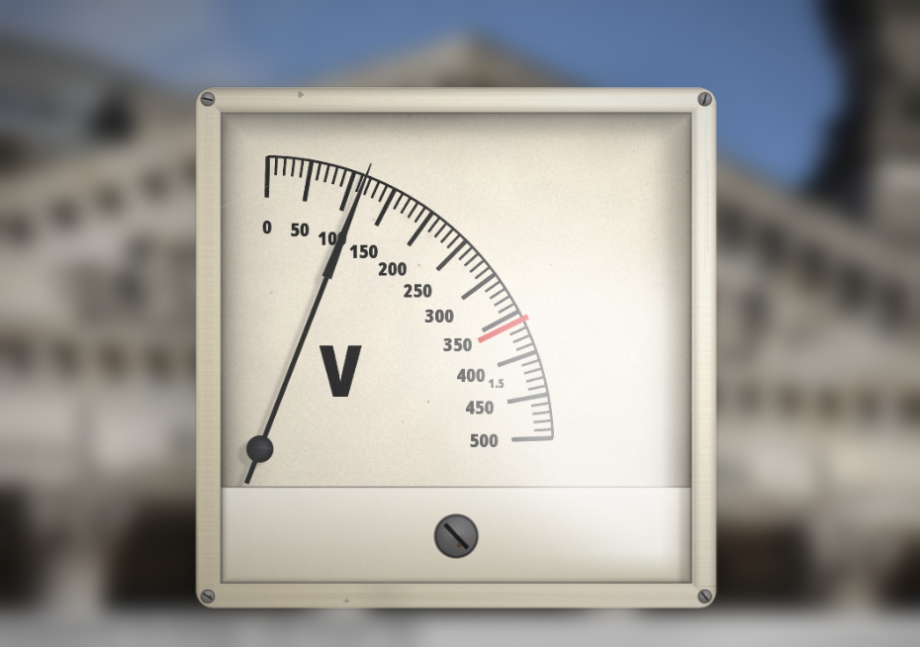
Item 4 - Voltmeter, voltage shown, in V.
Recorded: 115 V
